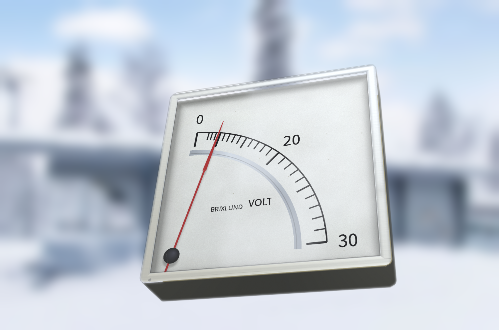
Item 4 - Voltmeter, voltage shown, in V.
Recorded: 10 V
